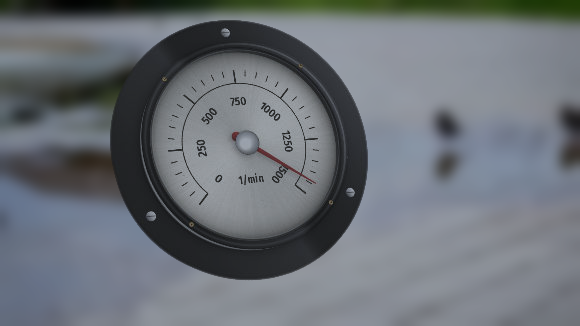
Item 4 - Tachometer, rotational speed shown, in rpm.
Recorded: 1450 rpm
